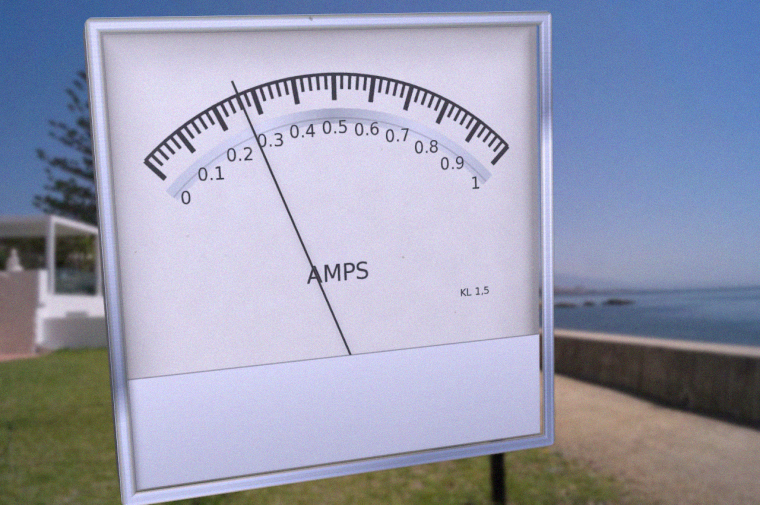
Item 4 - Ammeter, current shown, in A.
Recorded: 0.26 A
